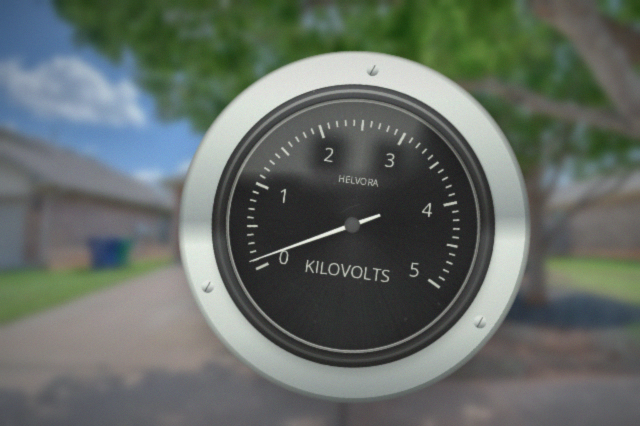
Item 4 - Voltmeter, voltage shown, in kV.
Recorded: 0.1 kV
